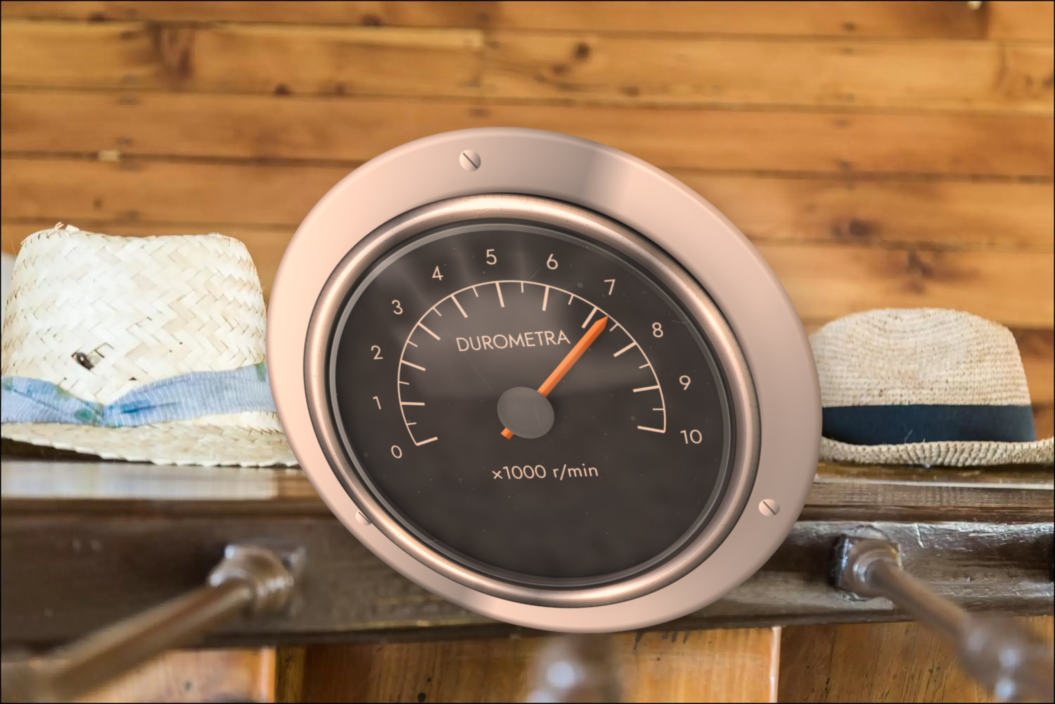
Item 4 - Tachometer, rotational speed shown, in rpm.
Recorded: 7250 rpm
